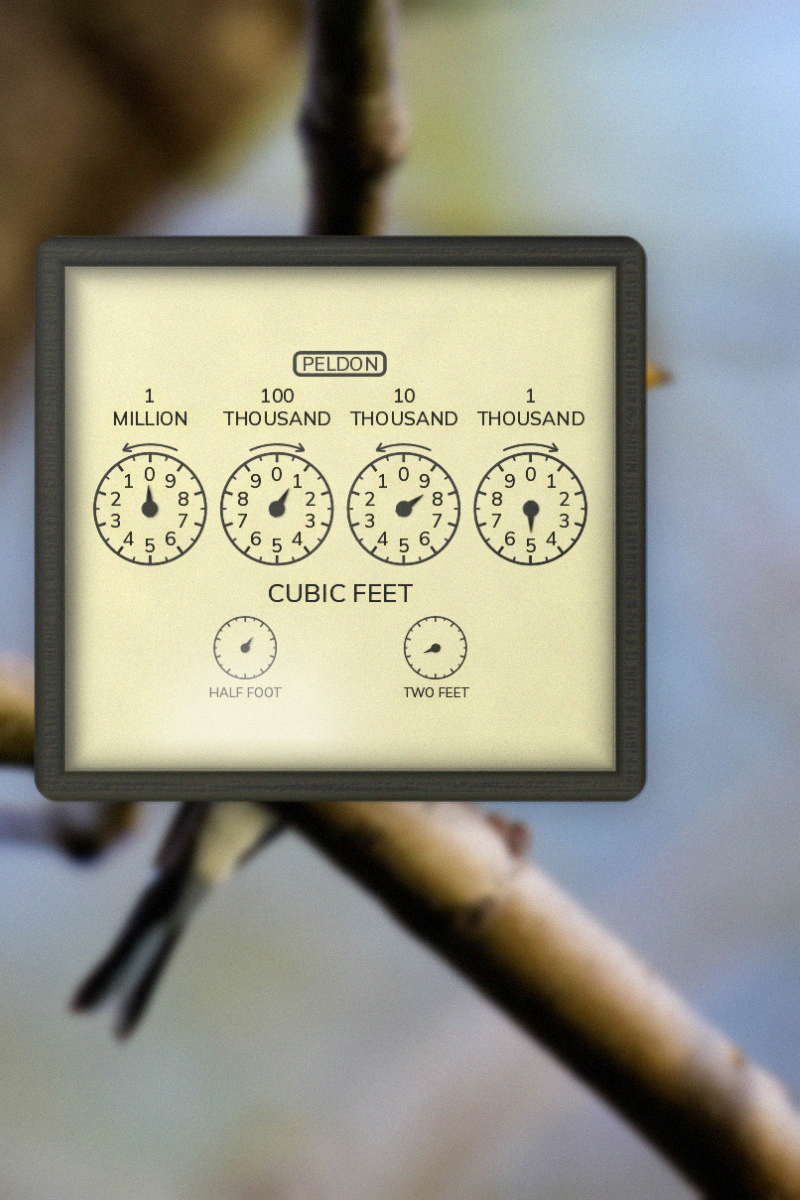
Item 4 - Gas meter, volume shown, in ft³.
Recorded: 8500 ft³
